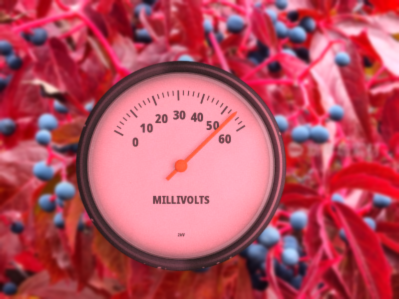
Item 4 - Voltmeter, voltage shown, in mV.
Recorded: 54 mV
